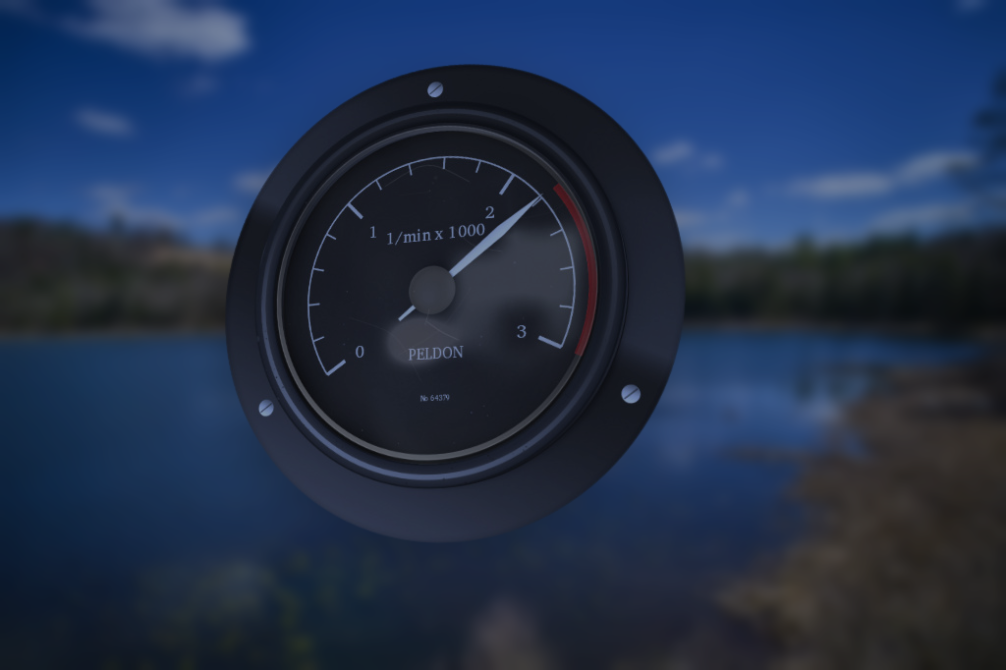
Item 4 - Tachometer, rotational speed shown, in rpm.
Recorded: 2200 rpm
